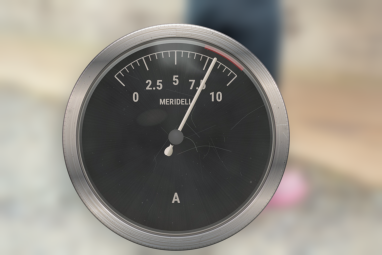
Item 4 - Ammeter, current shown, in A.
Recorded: 8 A
